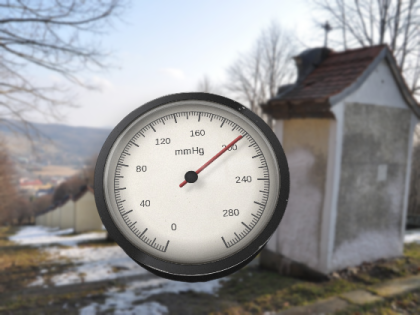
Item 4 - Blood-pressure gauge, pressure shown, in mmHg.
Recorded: 200 mmHg
